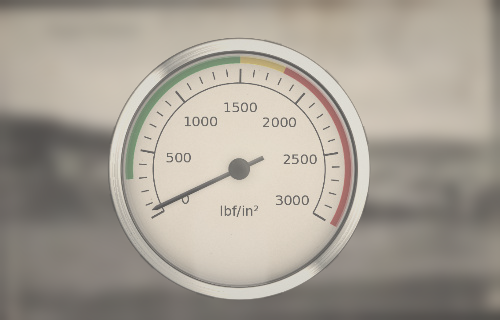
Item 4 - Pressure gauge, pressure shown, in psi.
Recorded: 50 psi
